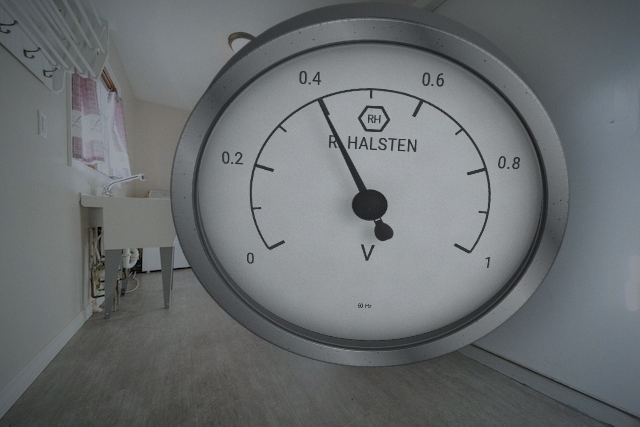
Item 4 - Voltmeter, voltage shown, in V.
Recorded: 0.4 V
